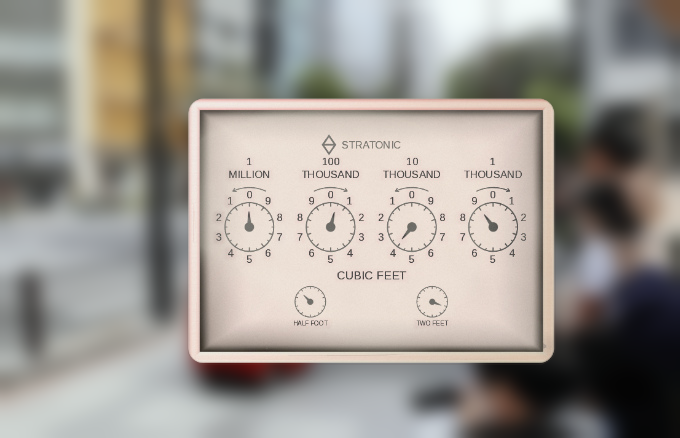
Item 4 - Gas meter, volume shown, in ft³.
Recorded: 3900 ft³
